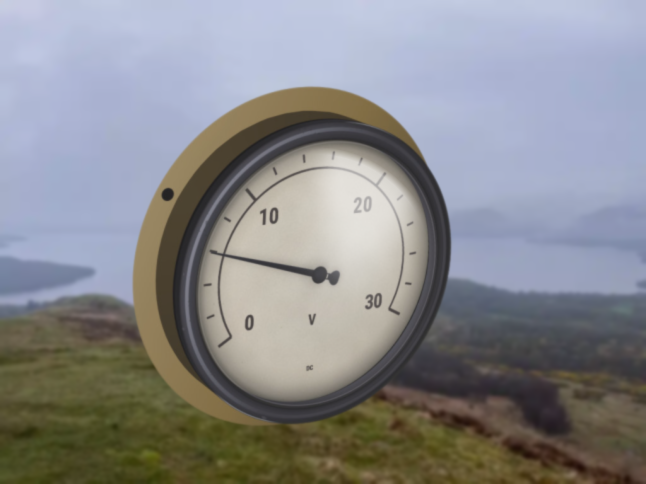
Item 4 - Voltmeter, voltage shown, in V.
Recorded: 6 V
